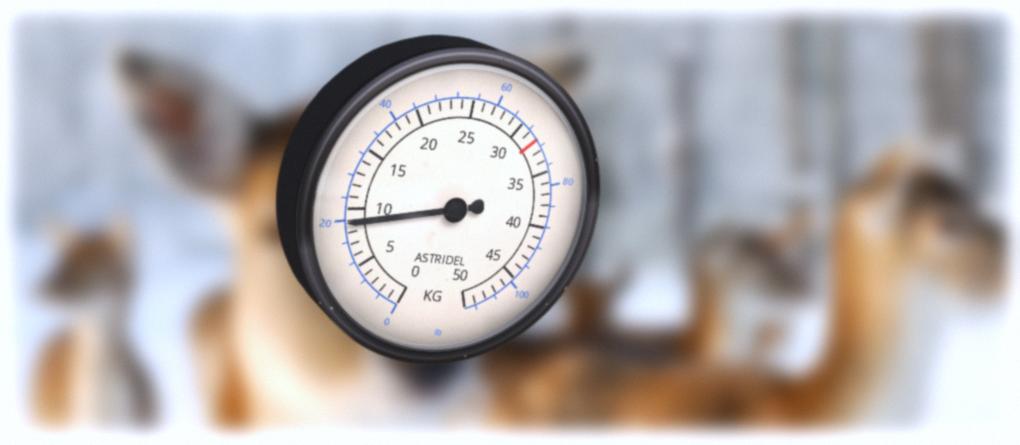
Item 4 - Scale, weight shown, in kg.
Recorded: 9 kg
